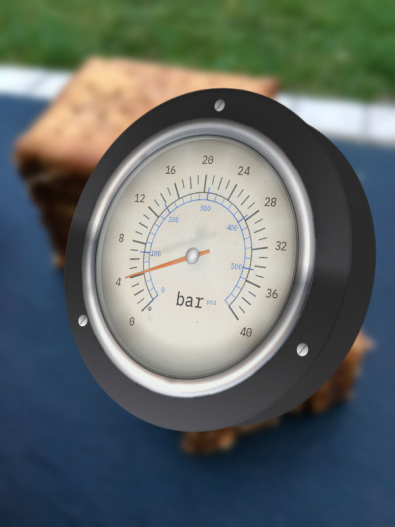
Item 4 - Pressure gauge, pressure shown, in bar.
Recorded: 4 bar
